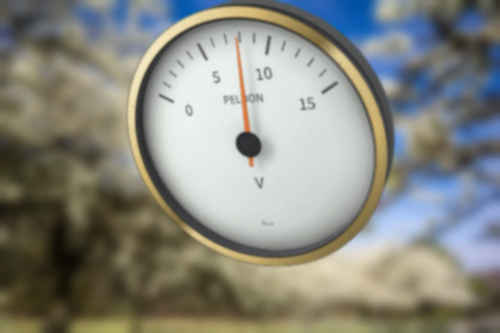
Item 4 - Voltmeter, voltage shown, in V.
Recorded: 8 V
